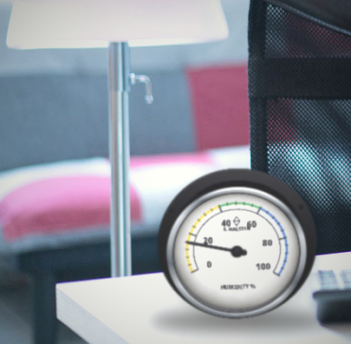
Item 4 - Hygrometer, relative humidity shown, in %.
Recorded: 16 %
